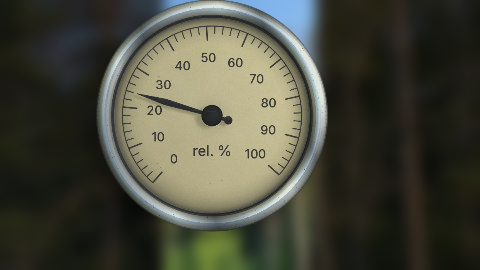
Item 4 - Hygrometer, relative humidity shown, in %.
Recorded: 24 %
